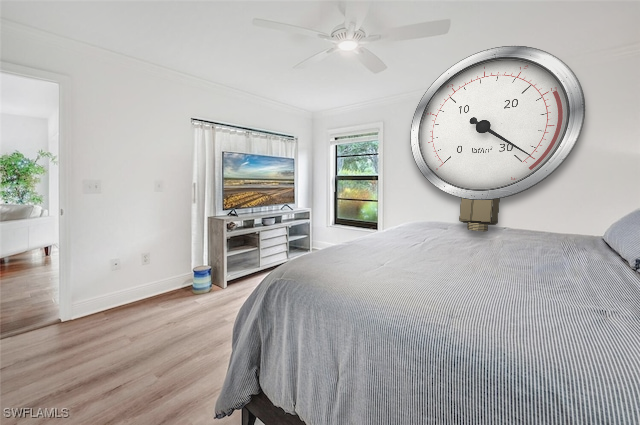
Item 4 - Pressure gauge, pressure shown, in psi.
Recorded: 29 psi
